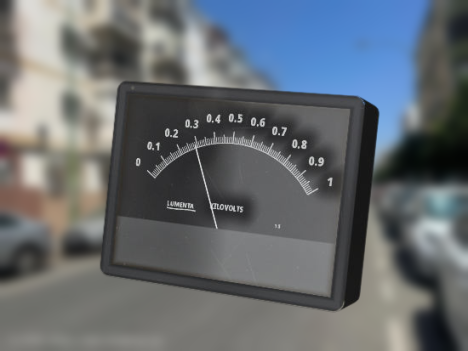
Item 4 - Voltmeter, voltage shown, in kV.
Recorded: 0.3 kV
